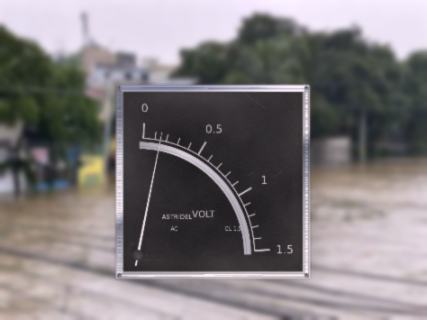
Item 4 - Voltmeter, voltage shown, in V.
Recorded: 0.15 V
